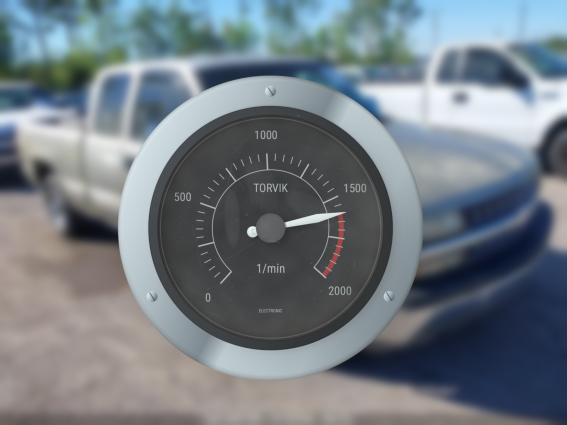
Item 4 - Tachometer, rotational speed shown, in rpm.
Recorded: 1600 rpm
